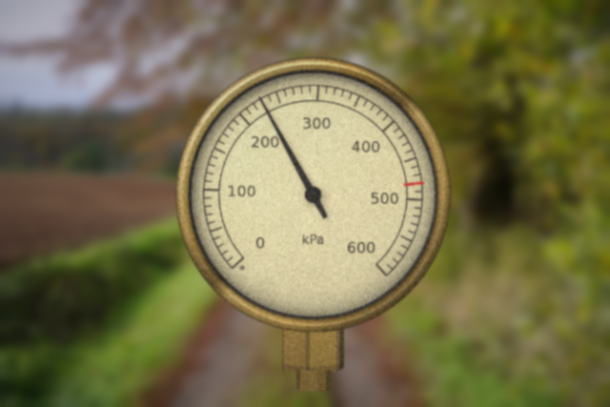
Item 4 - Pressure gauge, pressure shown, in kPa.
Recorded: 230 kPa
